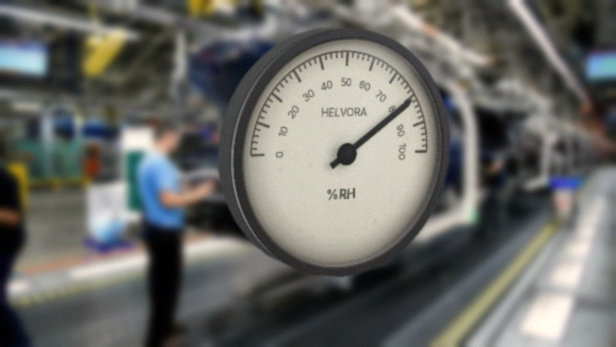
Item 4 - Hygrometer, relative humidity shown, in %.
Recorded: 80 %
